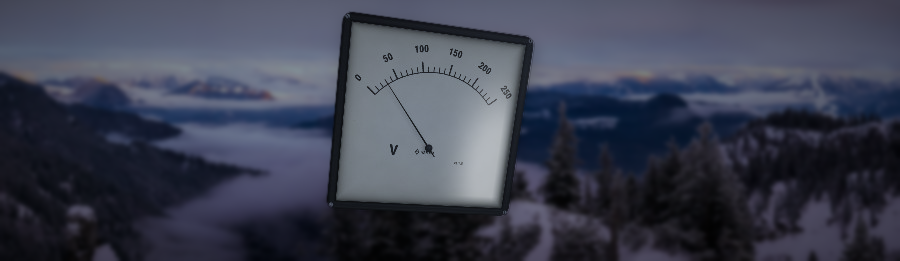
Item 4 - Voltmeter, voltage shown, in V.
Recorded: 30 V
